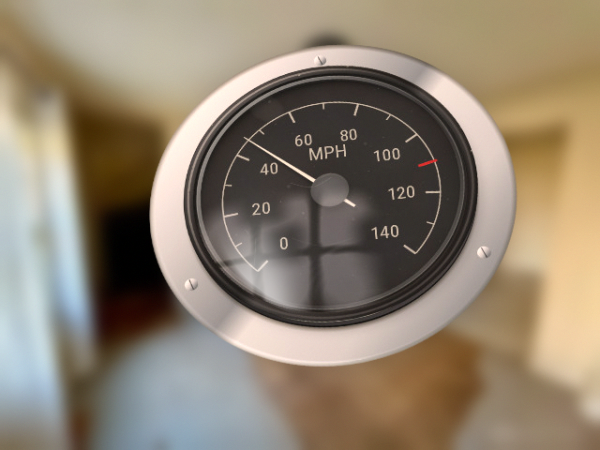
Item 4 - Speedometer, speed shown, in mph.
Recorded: 45 mph
